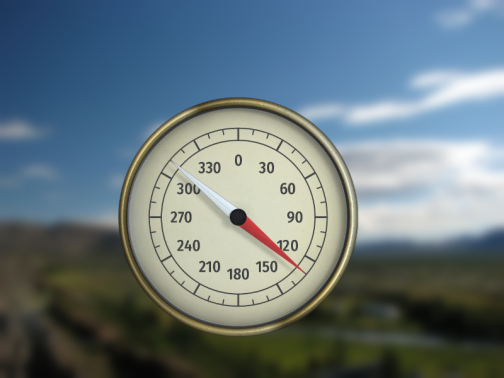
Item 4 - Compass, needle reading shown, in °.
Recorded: 130 °
